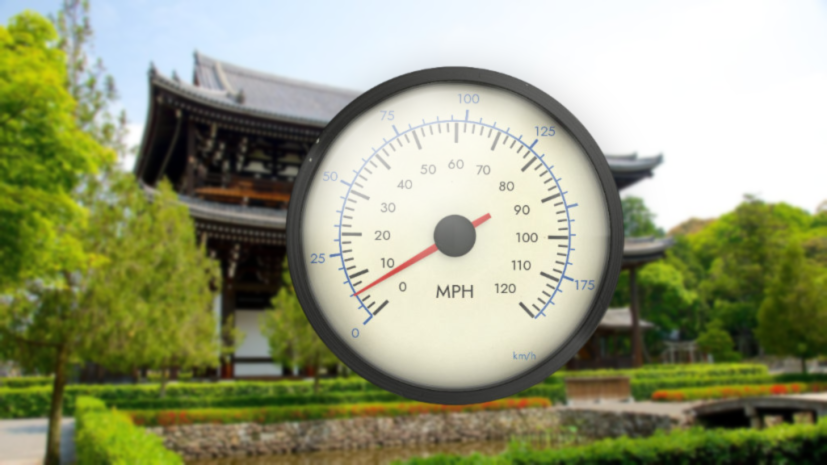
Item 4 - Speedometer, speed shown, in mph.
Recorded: 6 mph
